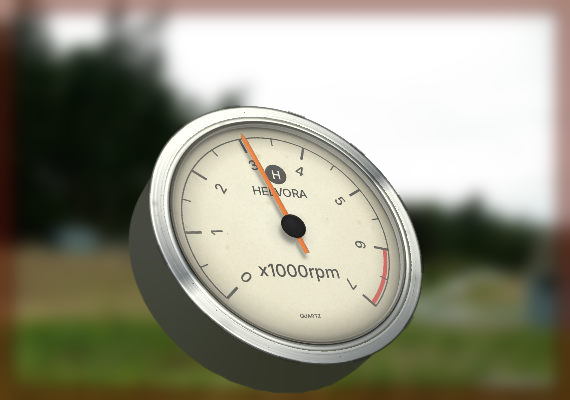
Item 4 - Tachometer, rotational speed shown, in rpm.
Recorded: 3000 rpm
